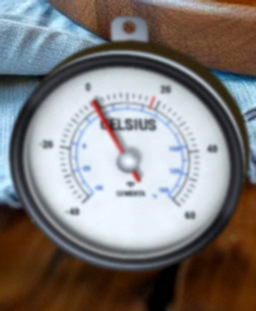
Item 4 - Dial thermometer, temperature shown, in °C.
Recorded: 0 °C
